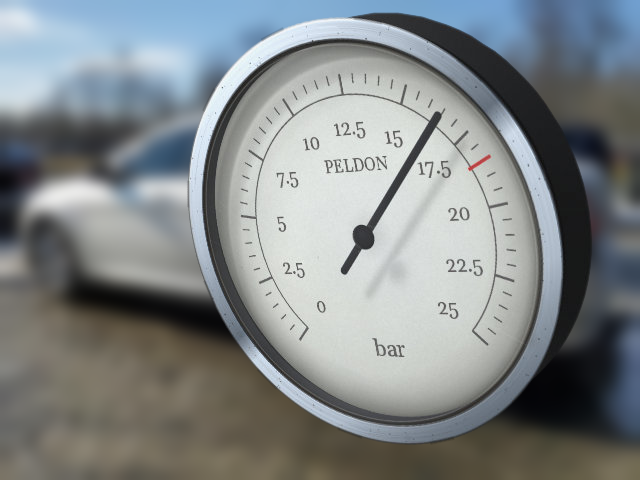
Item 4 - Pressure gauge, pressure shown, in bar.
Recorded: 16.5 bar
